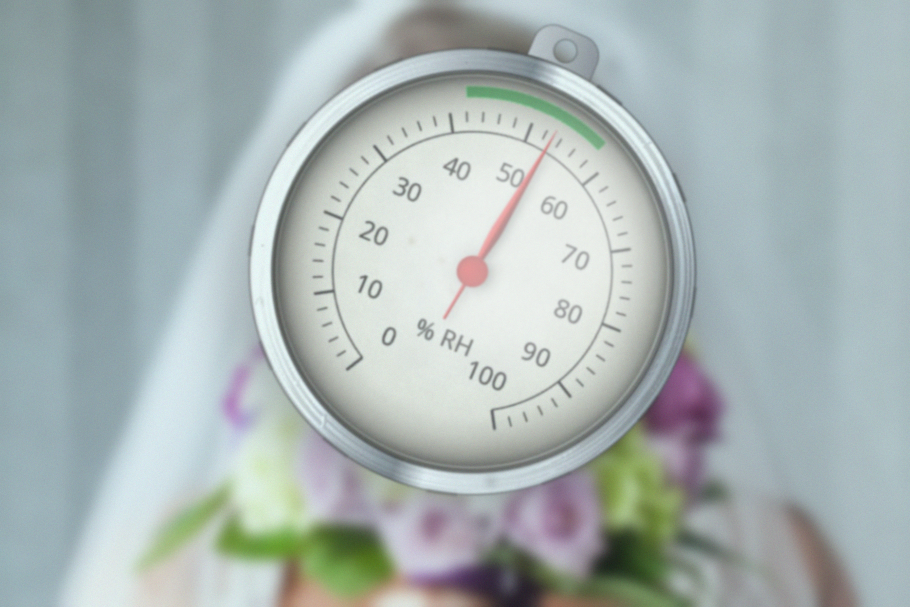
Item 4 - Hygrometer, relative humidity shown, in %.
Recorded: 53 %
